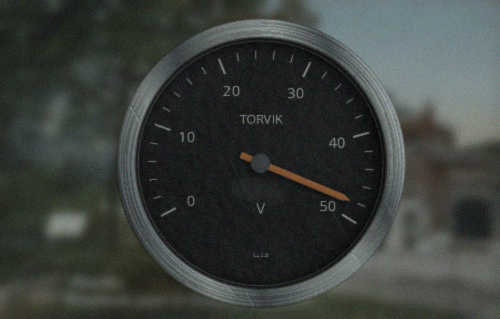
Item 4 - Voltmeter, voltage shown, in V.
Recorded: 48 V
